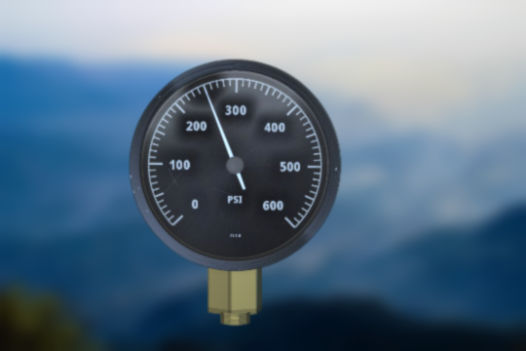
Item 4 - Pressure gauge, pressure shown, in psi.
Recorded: 250 psi
